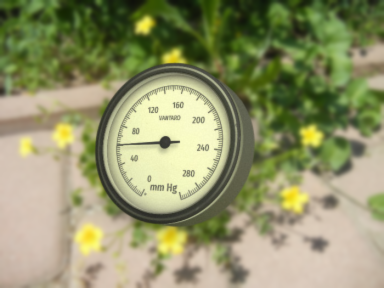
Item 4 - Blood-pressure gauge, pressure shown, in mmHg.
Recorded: 60 mmHg
